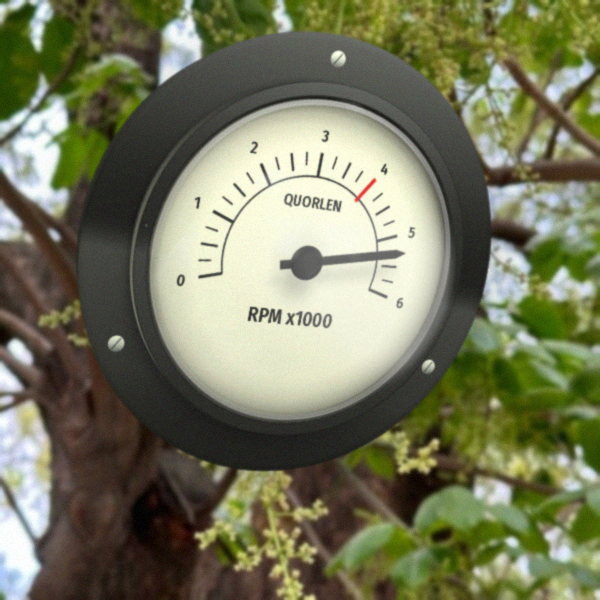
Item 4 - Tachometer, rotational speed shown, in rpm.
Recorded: 5250 rpm
